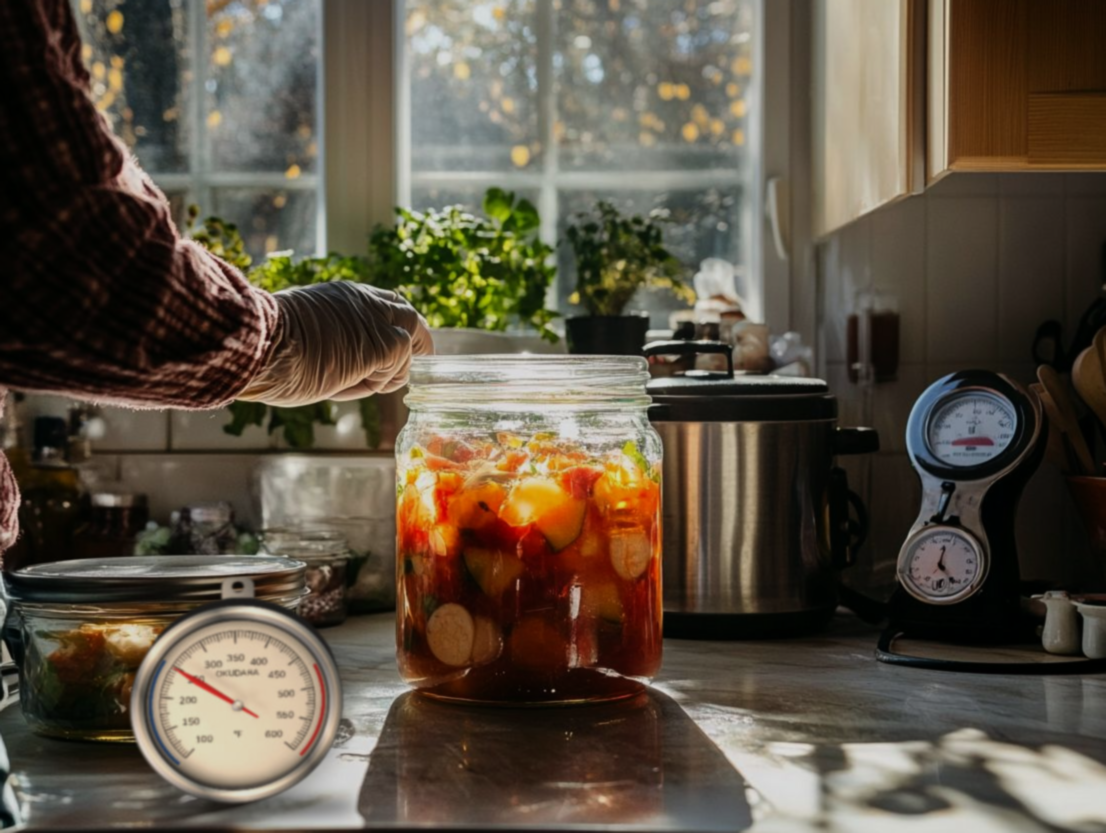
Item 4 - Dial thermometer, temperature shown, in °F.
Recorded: 250 °F
